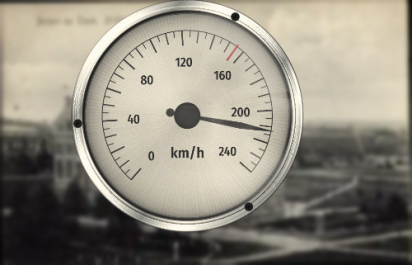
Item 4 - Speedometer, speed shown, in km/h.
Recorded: 212.5 km/h
